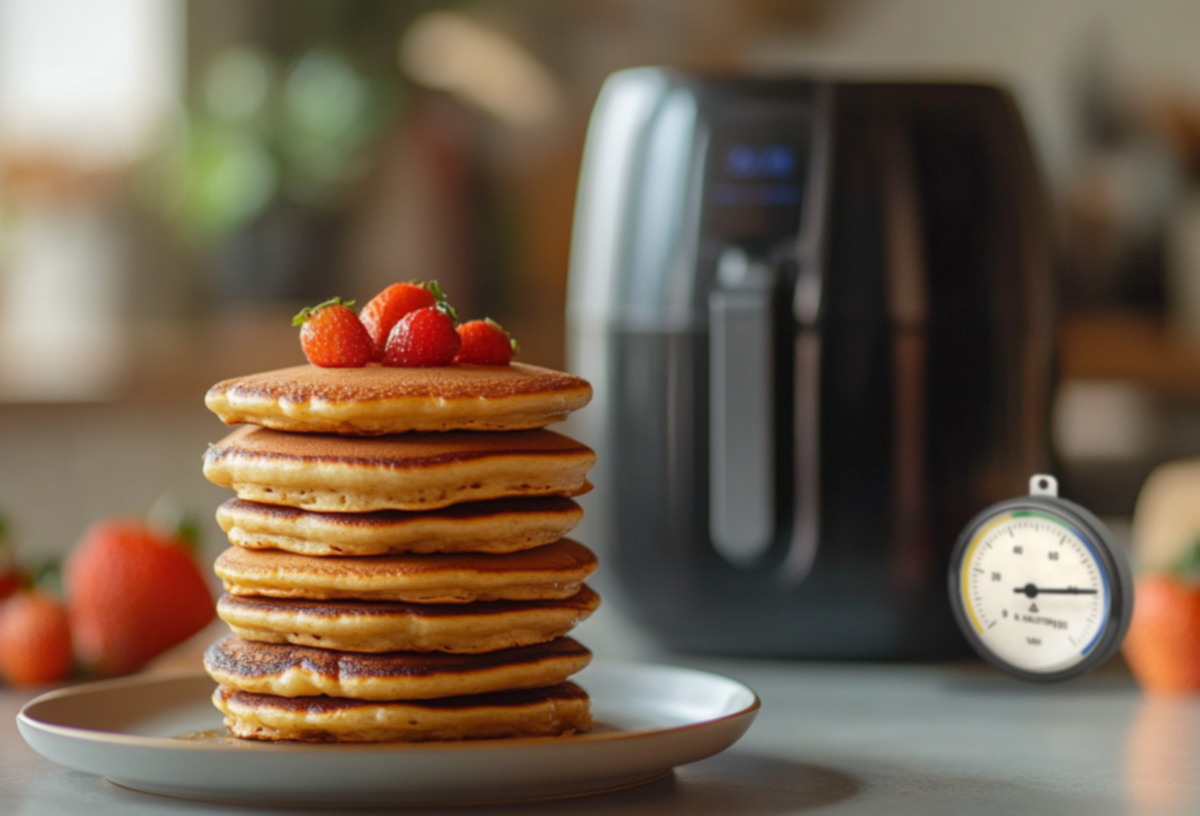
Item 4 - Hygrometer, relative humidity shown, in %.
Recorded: 80 %
